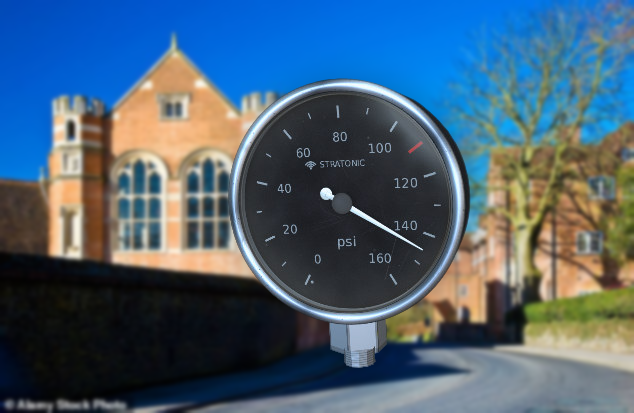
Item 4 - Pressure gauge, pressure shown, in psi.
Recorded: 145 psi
